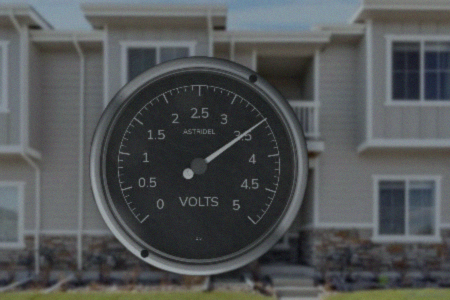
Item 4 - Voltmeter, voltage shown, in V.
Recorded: 3.5 V
